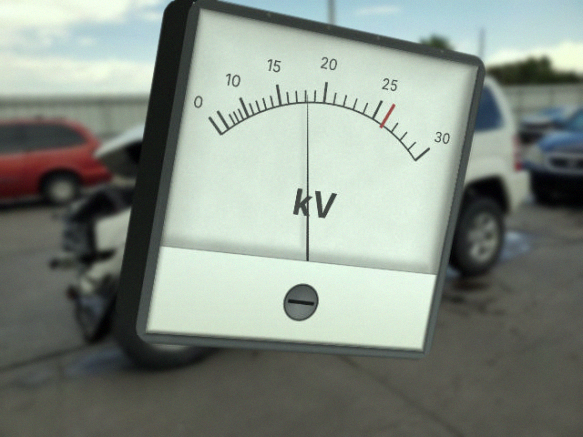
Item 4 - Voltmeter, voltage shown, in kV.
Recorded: 18 kV
